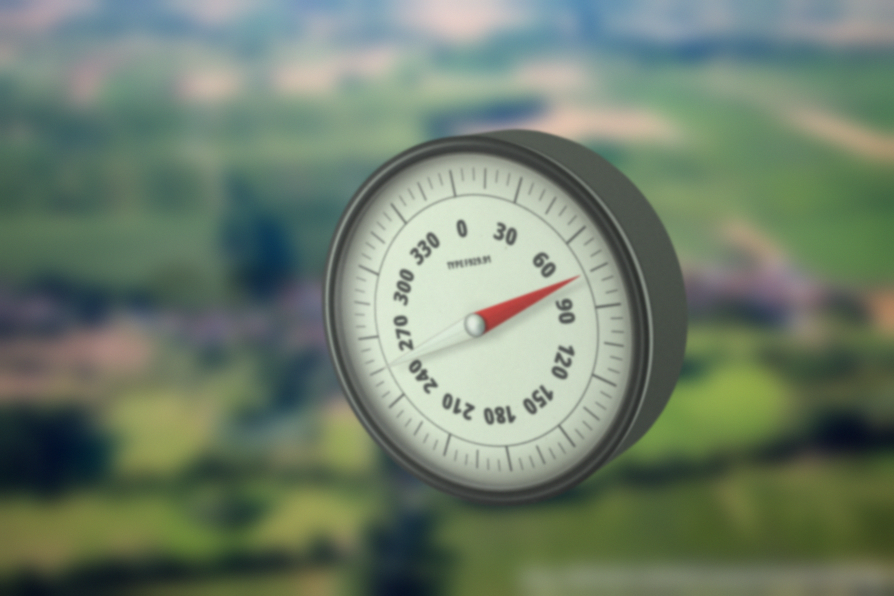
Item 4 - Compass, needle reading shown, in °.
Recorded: 75 °
